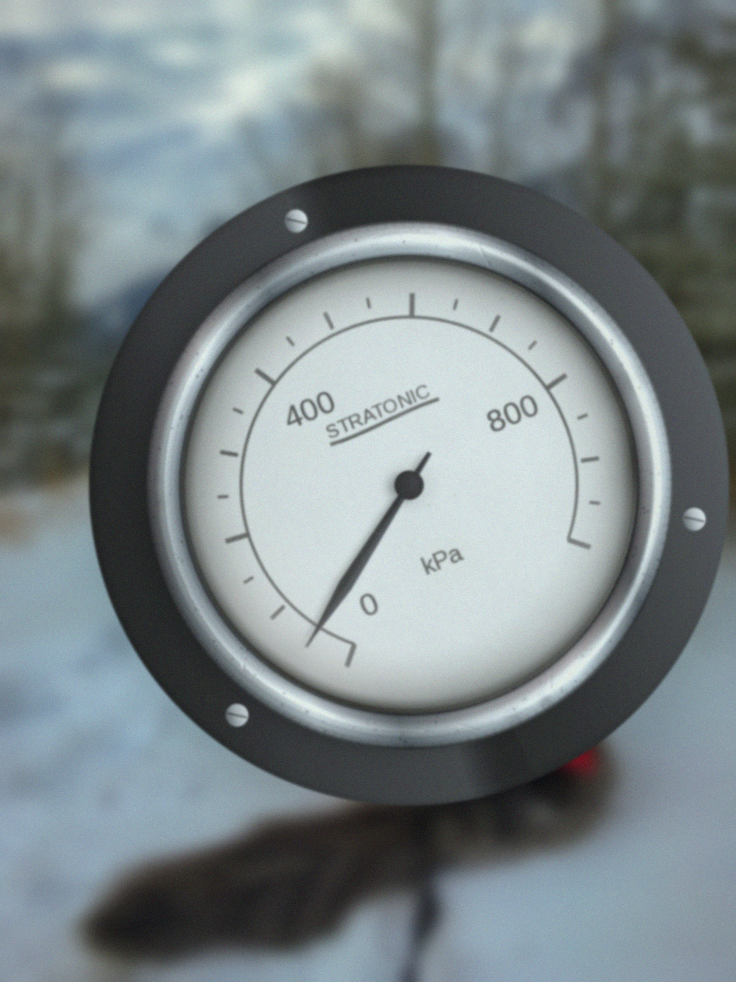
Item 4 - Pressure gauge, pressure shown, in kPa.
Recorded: 50 kPa
